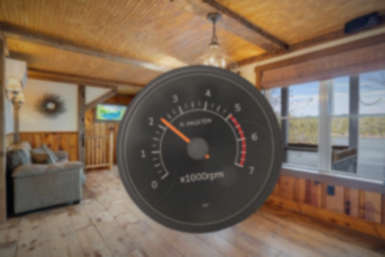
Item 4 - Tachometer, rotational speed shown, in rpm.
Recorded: 2250 rpm
